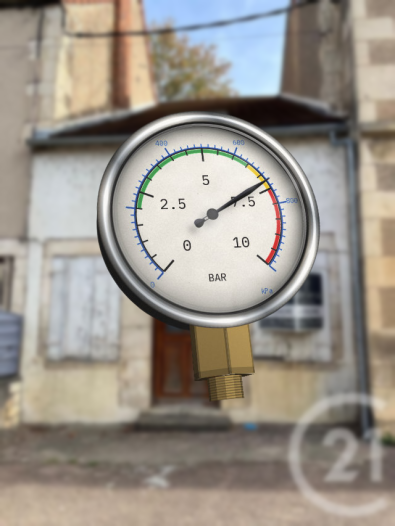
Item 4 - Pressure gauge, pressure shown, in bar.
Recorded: 7.25 bar
